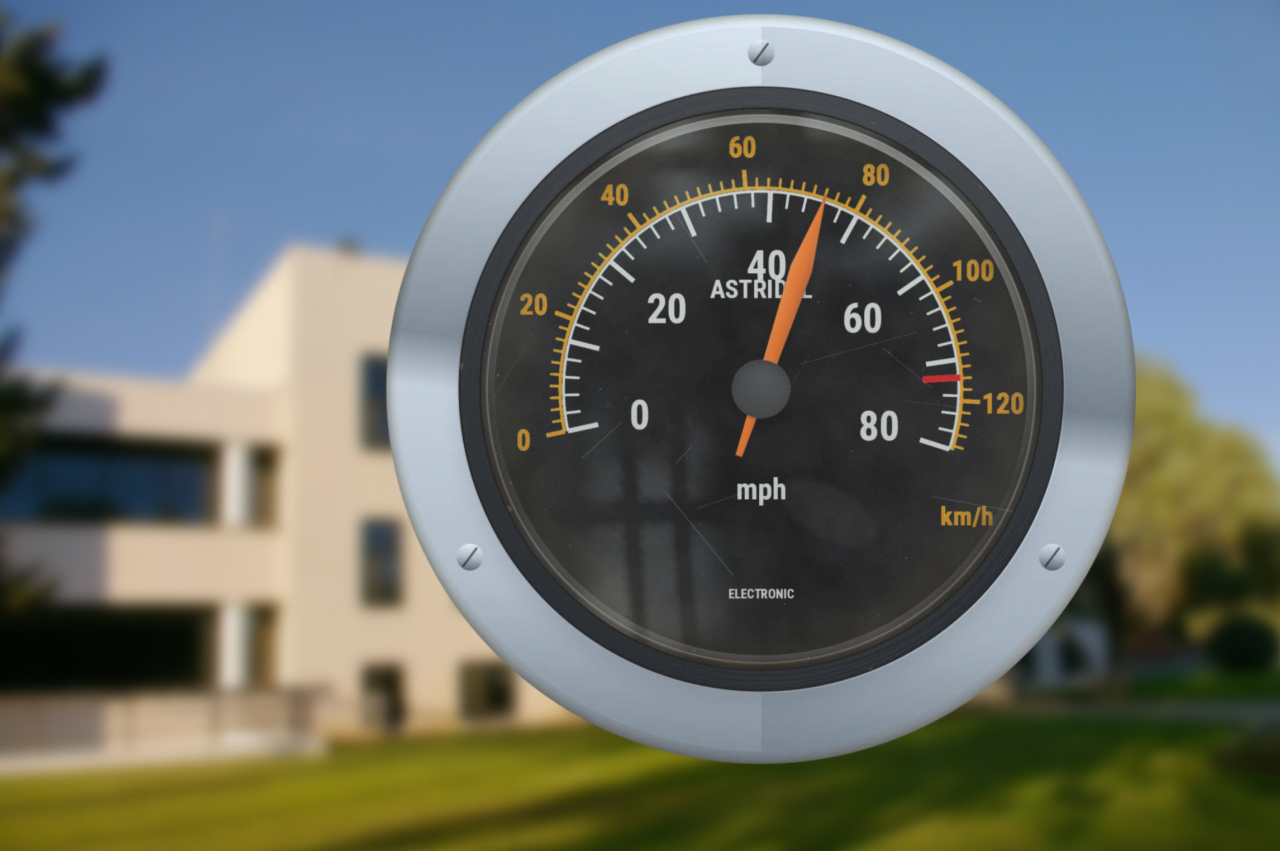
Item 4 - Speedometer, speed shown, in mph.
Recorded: 46 mph
